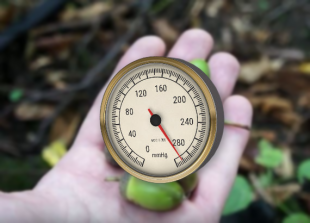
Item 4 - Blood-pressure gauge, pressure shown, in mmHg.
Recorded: 290 mmHg
